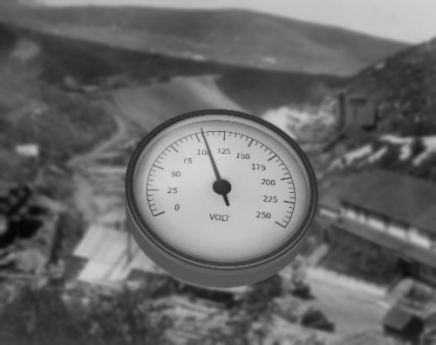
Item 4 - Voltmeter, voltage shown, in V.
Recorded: 105 V
